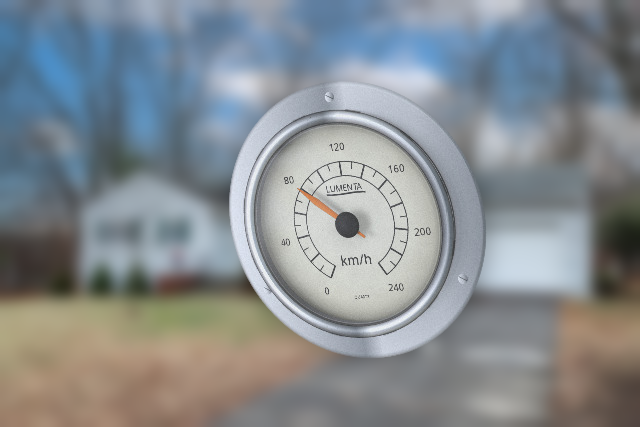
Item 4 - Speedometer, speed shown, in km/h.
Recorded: 80 km/h
